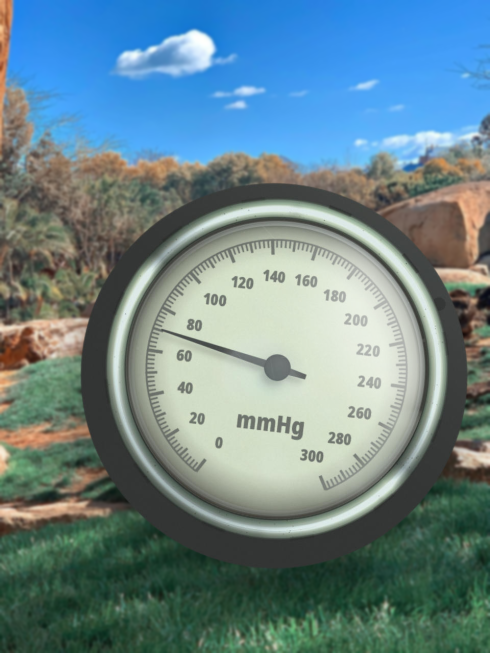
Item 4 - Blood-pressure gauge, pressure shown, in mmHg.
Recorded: 70 mmHg
